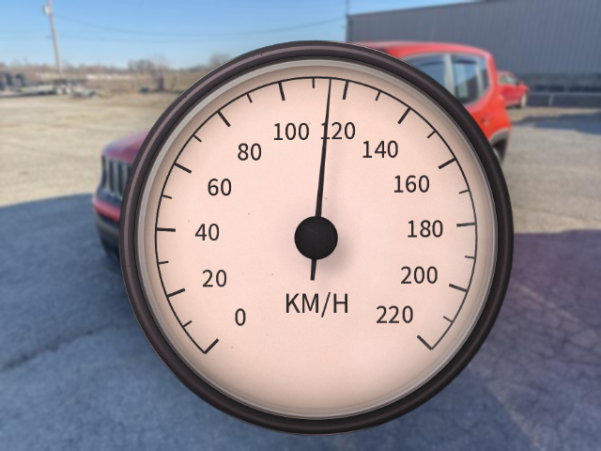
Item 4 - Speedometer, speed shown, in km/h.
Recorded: 115 km/h
